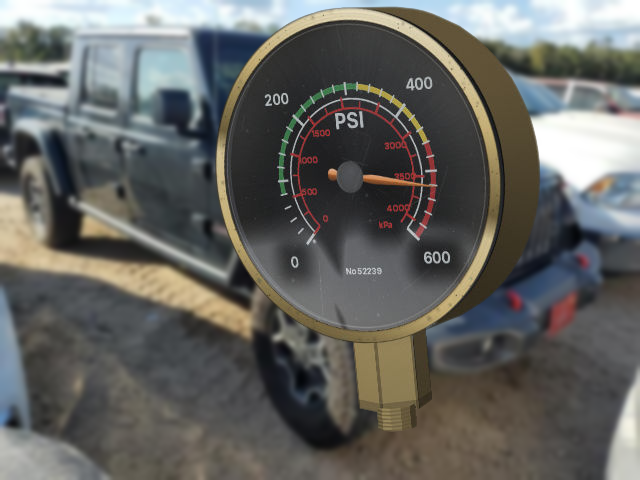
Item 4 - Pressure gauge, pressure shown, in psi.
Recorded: 520 psi
